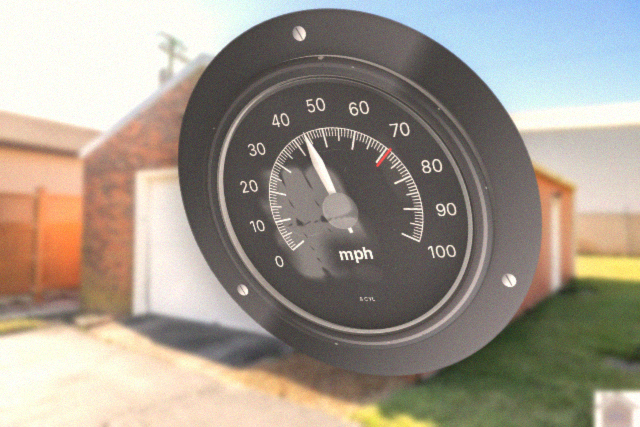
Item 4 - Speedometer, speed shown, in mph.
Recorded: 45 mph
